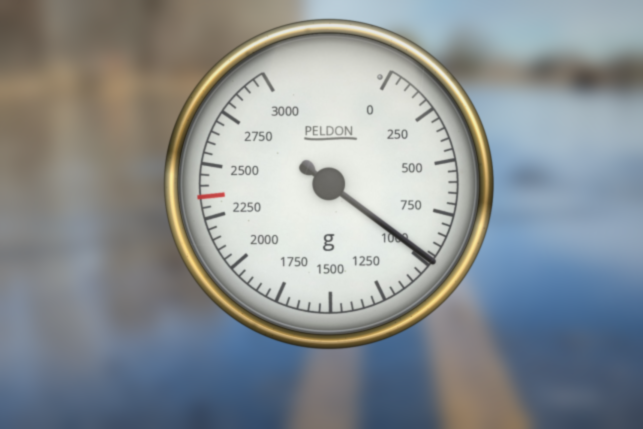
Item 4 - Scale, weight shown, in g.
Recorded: 975 g
